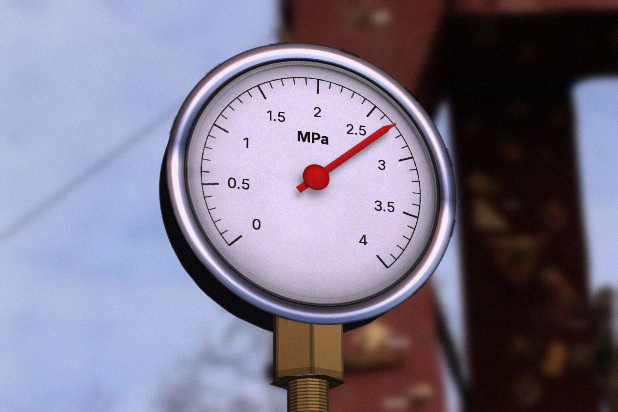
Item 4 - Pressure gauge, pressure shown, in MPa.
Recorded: 2.7 MPa
